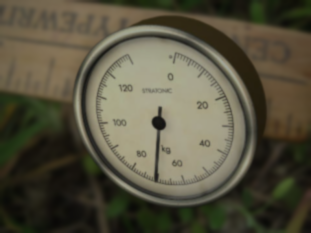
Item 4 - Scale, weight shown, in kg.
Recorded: 70 kg
